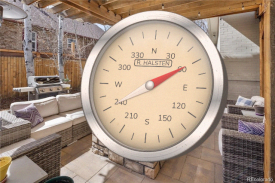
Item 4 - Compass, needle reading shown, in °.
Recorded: 60 °
